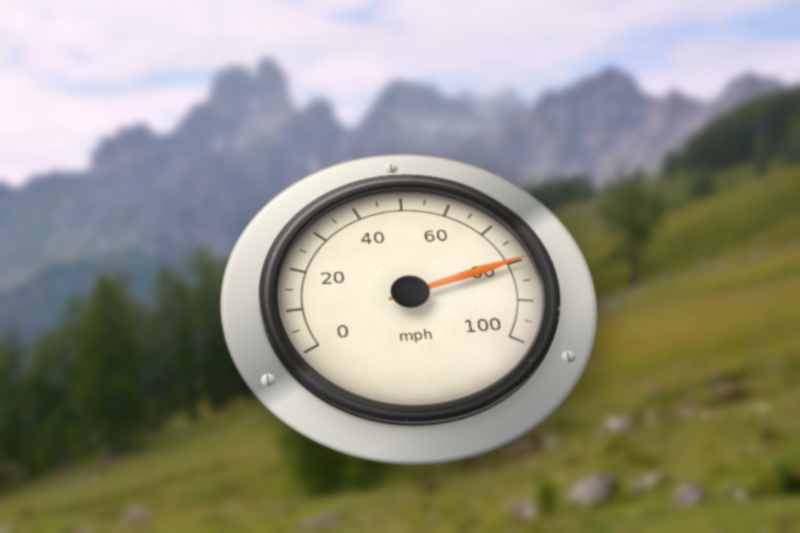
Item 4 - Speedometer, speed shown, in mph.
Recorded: 80 mph
